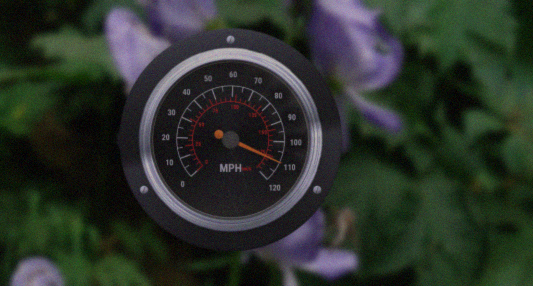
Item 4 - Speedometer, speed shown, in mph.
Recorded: 110 mph
